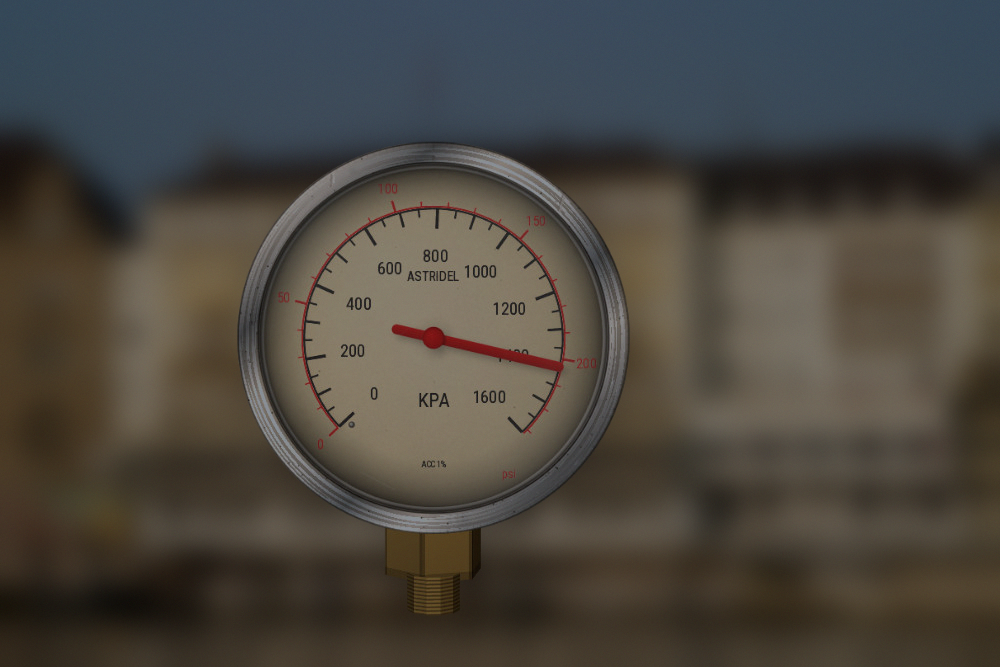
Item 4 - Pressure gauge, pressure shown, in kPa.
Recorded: 1400 kPa
